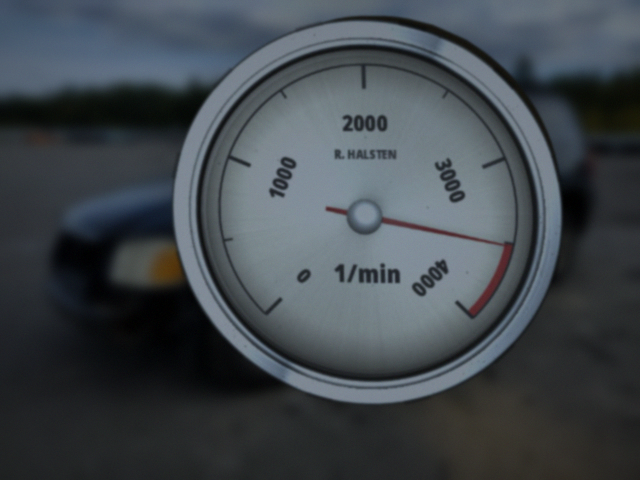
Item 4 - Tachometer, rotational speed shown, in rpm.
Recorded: 3500 rpm
